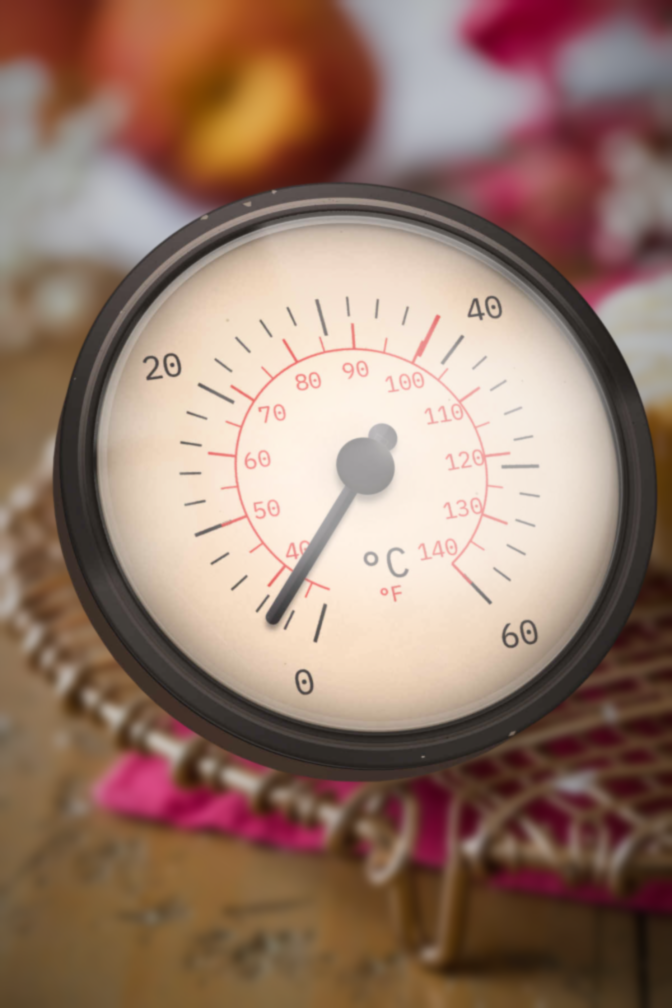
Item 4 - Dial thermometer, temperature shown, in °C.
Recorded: 3 °C
